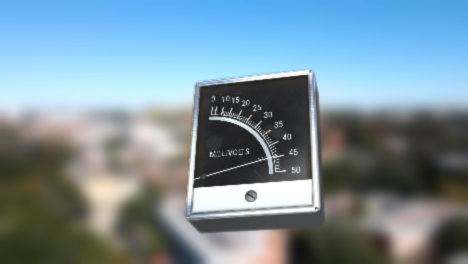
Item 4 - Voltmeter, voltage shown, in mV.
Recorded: 45 mV
